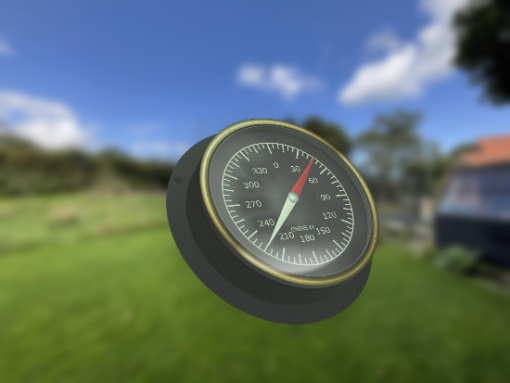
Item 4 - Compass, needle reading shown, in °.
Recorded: 45 °
